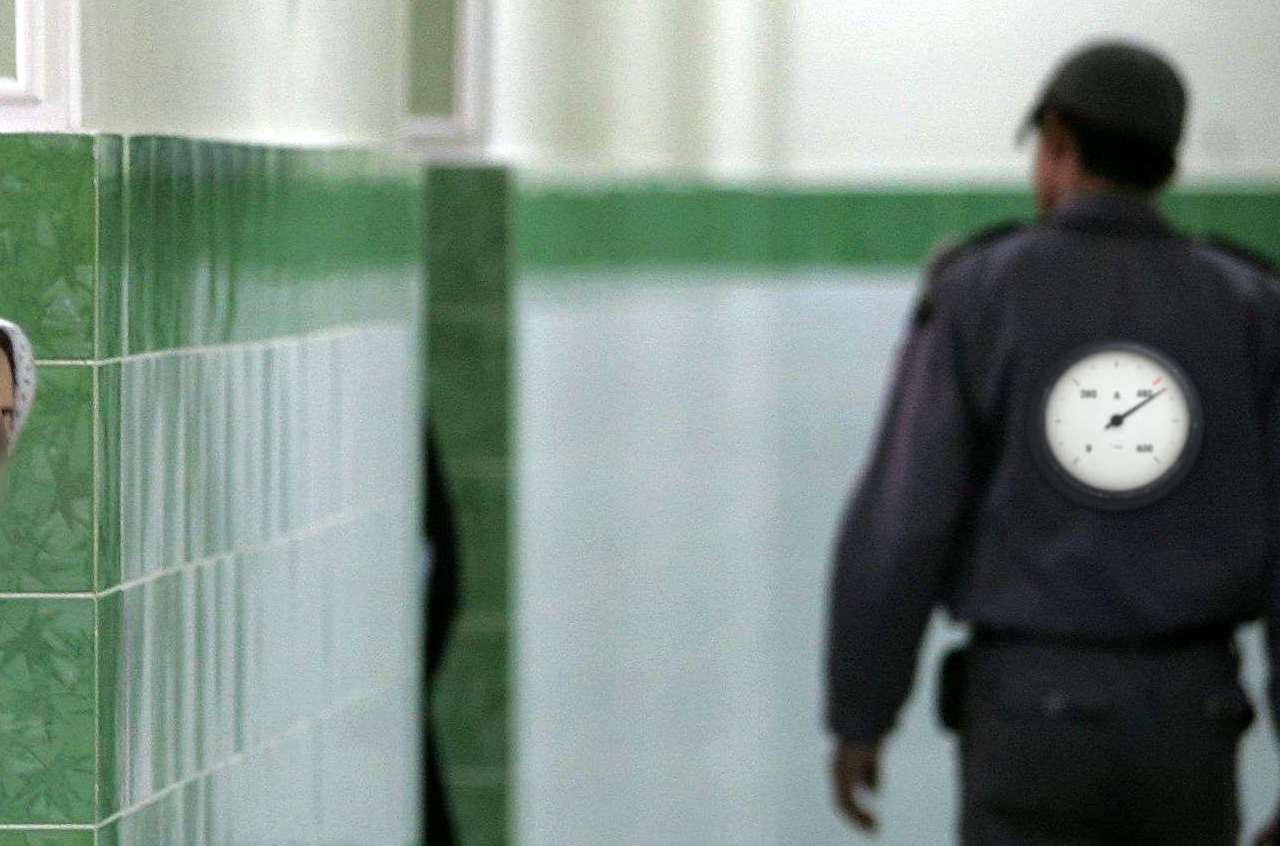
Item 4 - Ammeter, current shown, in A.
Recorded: 425 A
